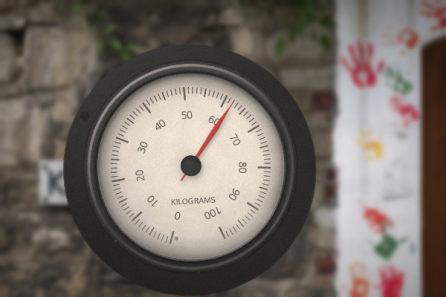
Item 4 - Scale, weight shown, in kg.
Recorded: 62 kg
